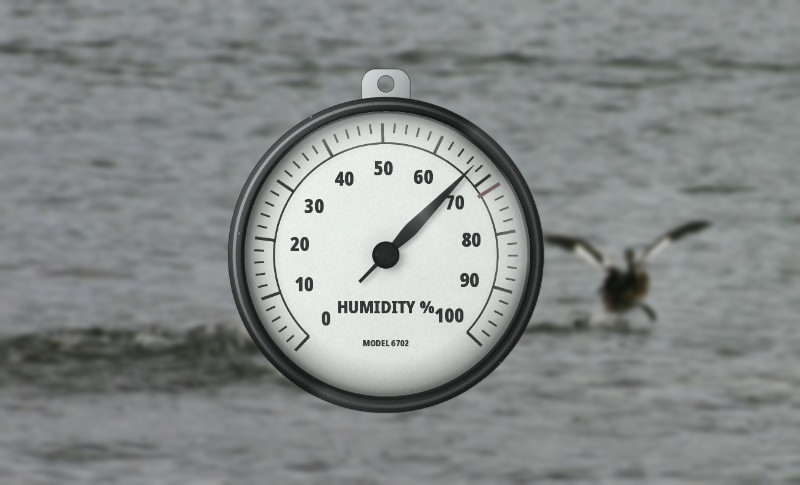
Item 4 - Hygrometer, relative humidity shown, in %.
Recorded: 67 %
